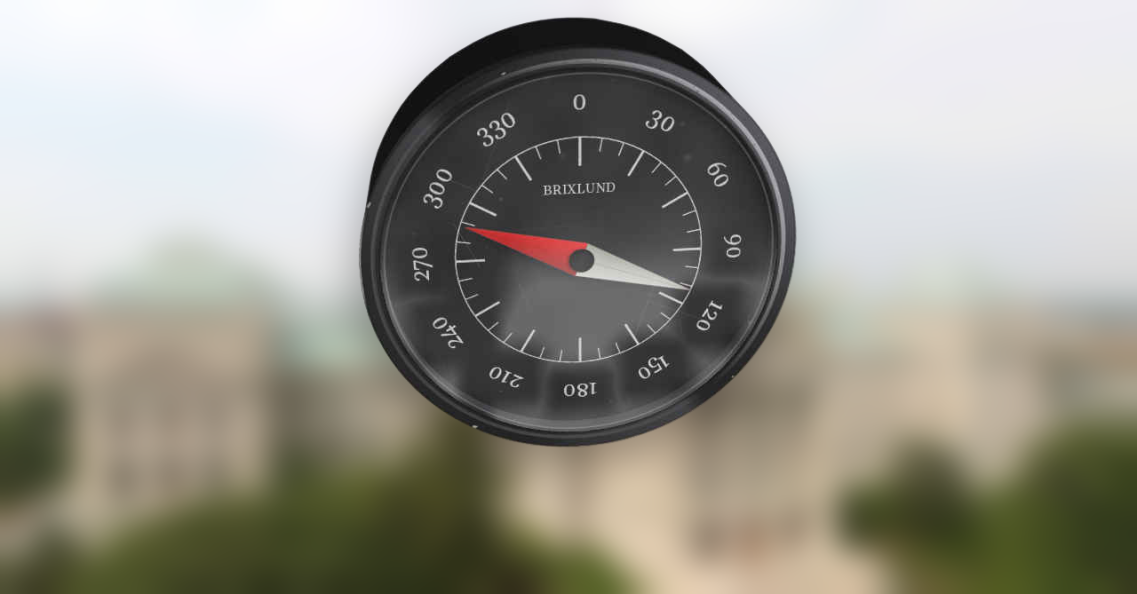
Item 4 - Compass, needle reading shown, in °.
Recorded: 290 °
